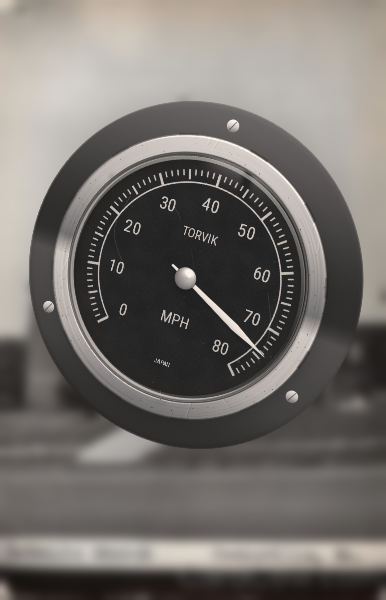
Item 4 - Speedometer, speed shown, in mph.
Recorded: 74 mph
